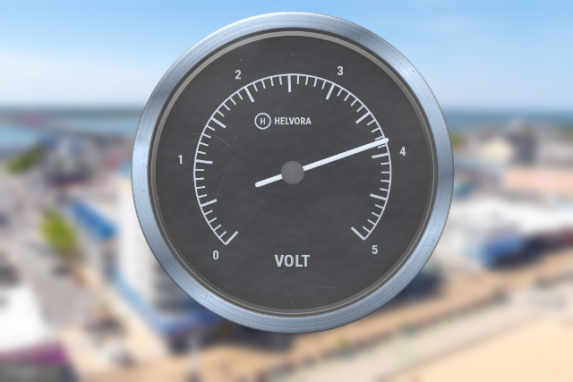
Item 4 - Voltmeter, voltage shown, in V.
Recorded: 3.85 V
